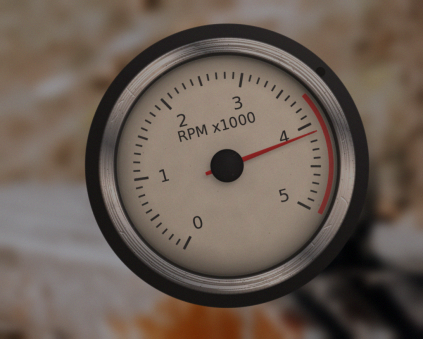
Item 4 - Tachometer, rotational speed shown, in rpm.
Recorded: 4100 rpm
